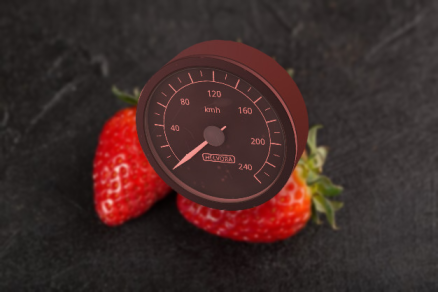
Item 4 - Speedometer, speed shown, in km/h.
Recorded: 0 km/h
